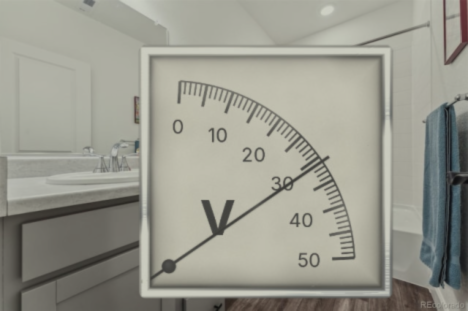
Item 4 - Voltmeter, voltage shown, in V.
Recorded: 31 V
